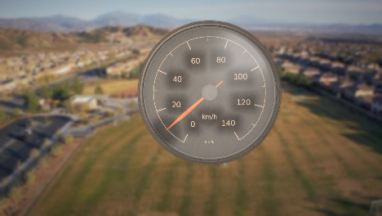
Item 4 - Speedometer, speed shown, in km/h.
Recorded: 10 km/h
